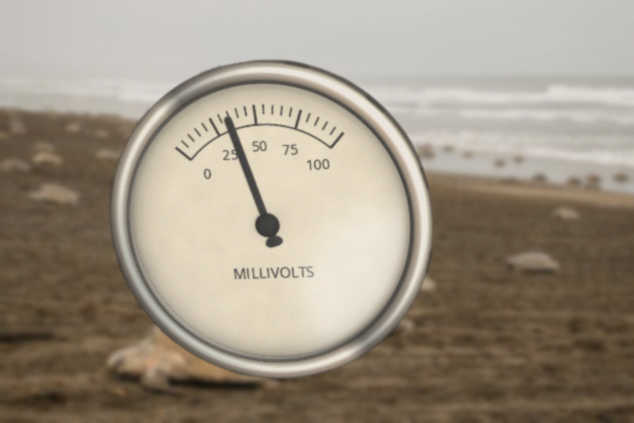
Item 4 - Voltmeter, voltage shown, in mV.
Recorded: 35 mV
